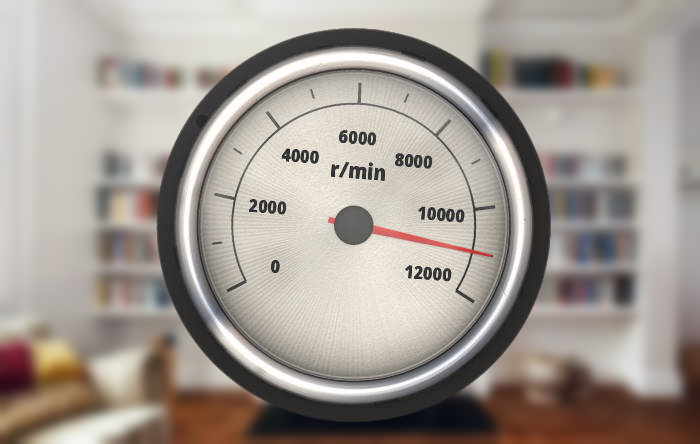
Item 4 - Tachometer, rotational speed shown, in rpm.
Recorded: 11000 rpm
